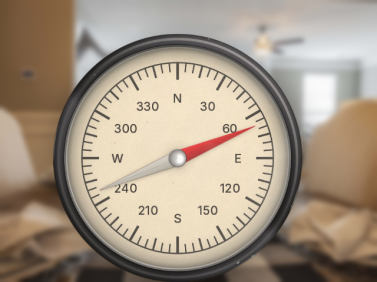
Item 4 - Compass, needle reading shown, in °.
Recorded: 67.5 °
